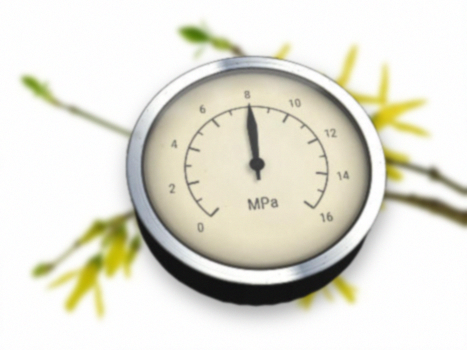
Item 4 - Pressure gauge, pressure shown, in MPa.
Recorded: 8 MPa
